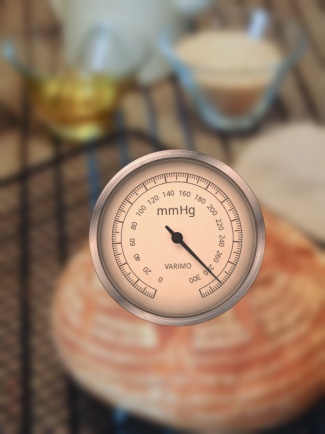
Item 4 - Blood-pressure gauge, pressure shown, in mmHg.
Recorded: 280 mmHg
